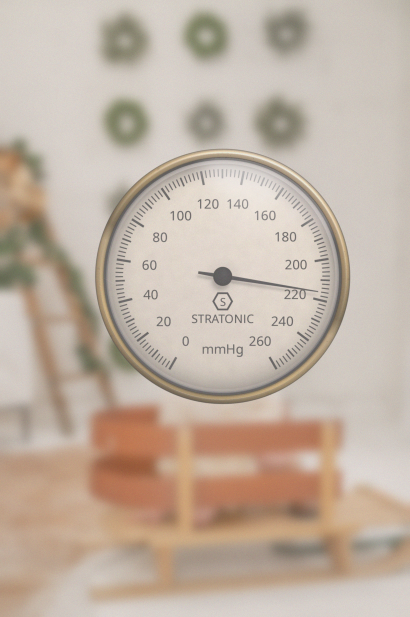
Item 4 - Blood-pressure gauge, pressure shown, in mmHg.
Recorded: 216 mmHg
